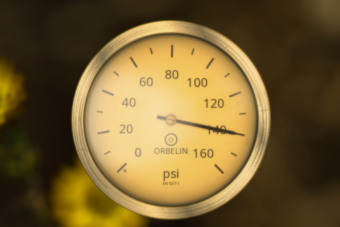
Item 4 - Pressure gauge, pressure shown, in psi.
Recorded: 140 psi
